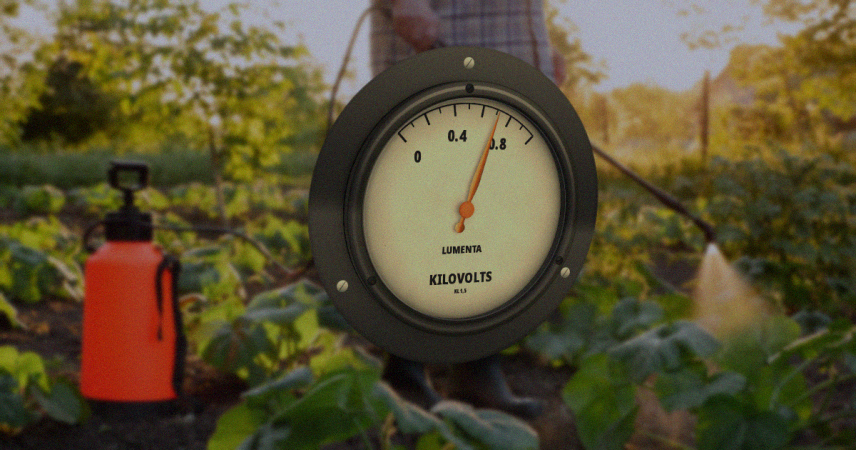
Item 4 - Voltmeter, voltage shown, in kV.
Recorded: 0.7 kV
